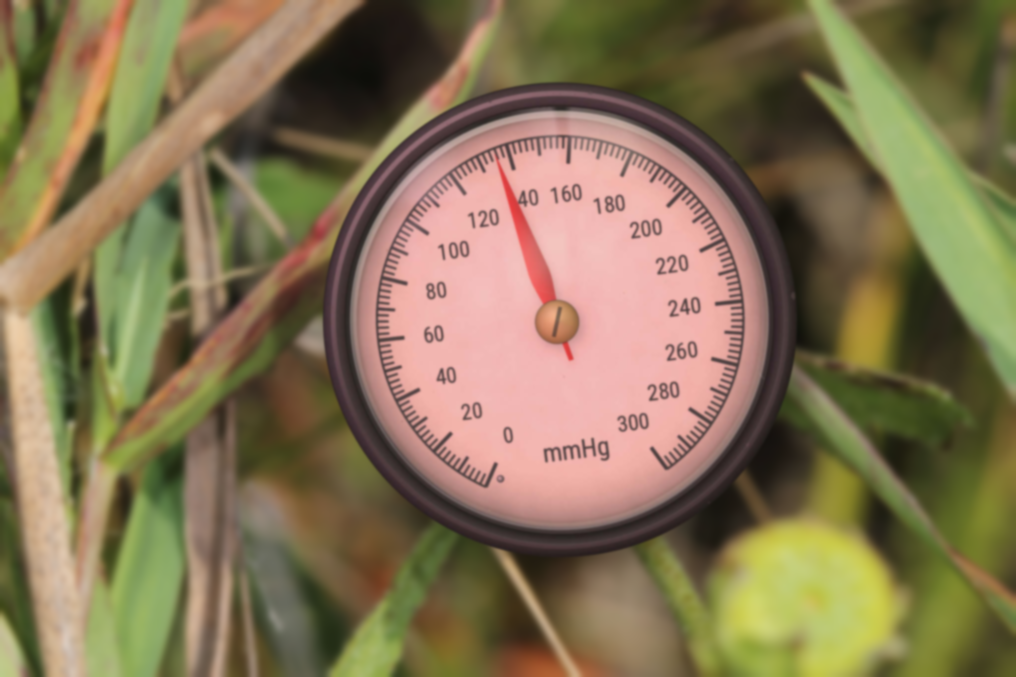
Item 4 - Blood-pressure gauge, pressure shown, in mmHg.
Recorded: 136 mmHg
